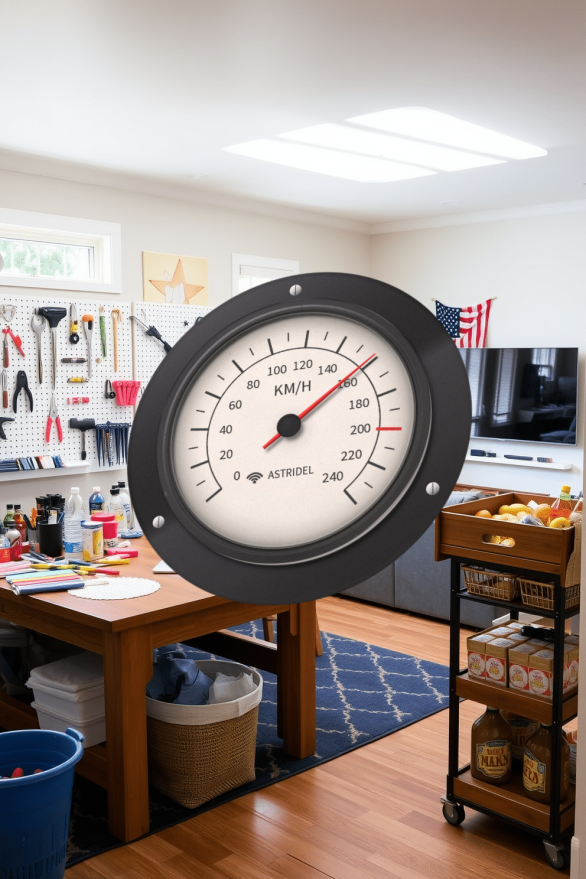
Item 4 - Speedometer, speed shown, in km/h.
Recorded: 160 km/h
